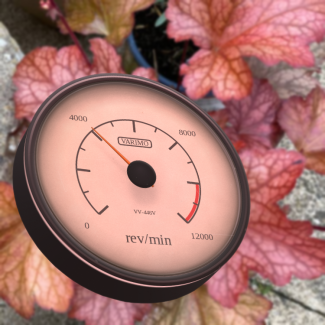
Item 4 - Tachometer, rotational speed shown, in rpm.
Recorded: 4000 rpm
